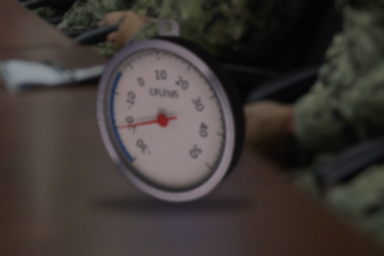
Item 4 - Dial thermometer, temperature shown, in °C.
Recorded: -20 °C
